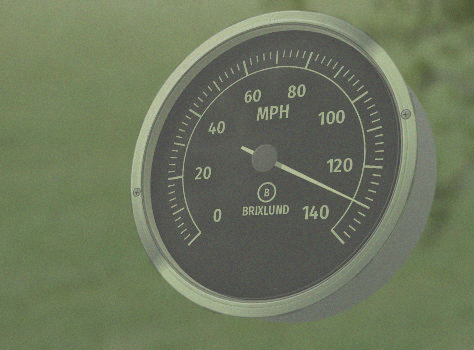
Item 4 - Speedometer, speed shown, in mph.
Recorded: 130 mph
